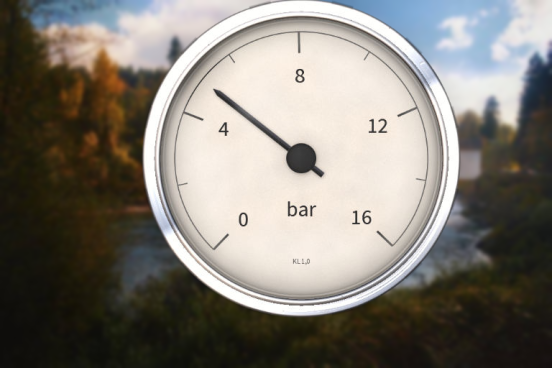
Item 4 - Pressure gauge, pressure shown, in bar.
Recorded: 5 bar
